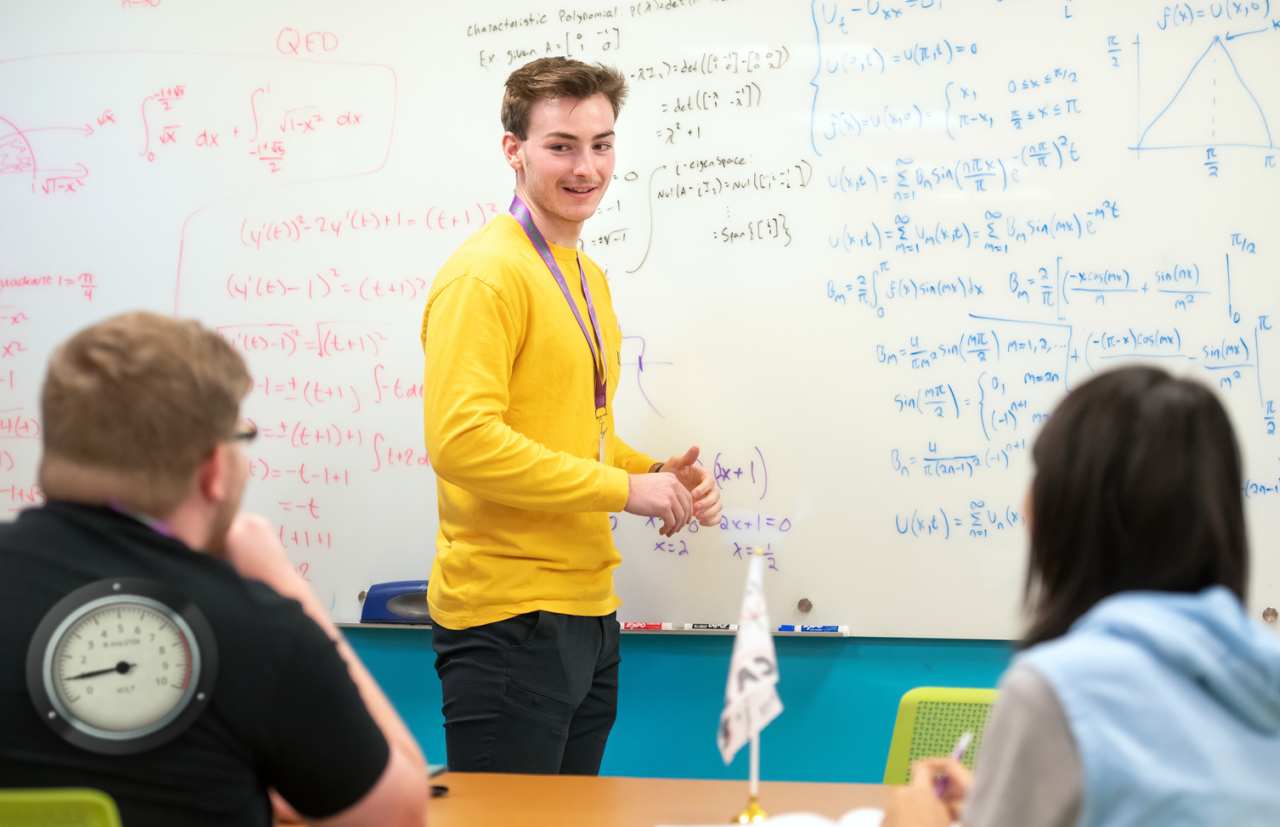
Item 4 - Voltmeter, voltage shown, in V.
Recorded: 1 V
